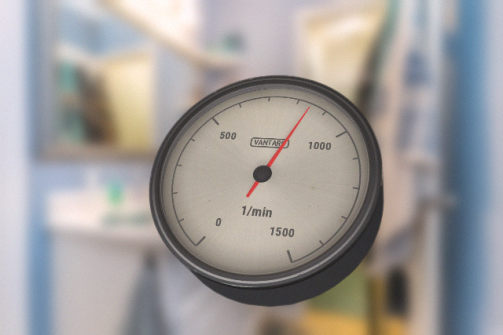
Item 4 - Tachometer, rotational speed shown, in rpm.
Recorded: 850 rpm
